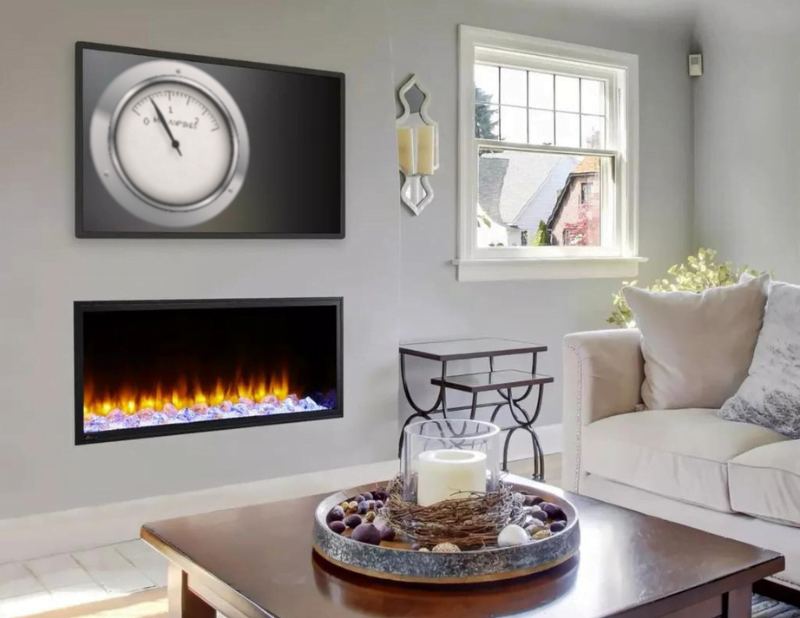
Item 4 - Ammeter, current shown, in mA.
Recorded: 0.5 mA
